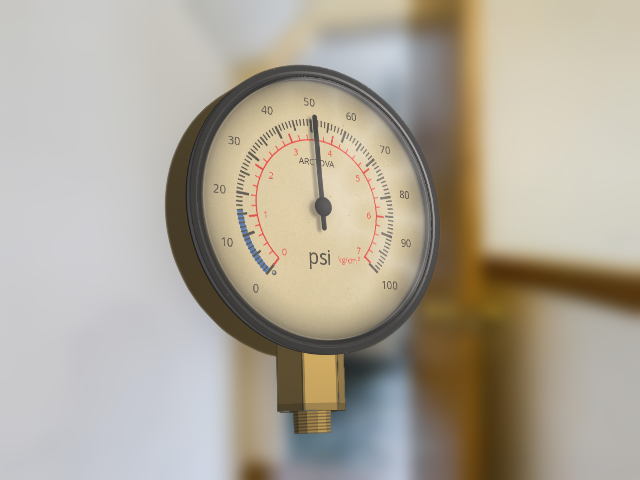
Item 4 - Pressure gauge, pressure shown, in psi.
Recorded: 50 psi
